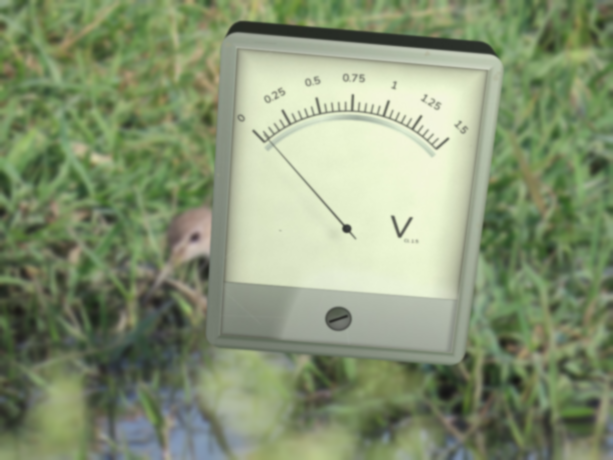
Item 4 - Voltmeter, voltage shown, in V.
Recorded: 0.05 V
